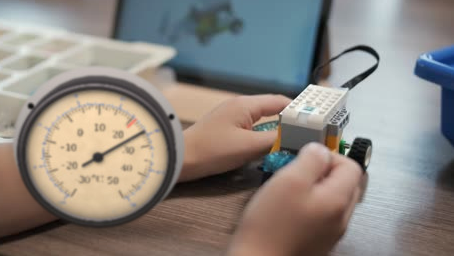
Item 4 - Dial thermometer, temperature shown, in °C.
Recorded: 25 °C
